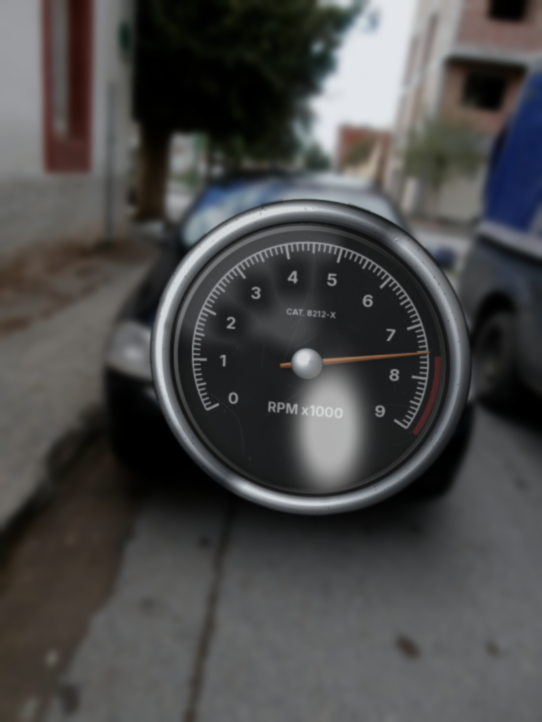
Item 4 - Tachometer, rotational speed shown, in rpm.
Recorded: 7500 rpm
